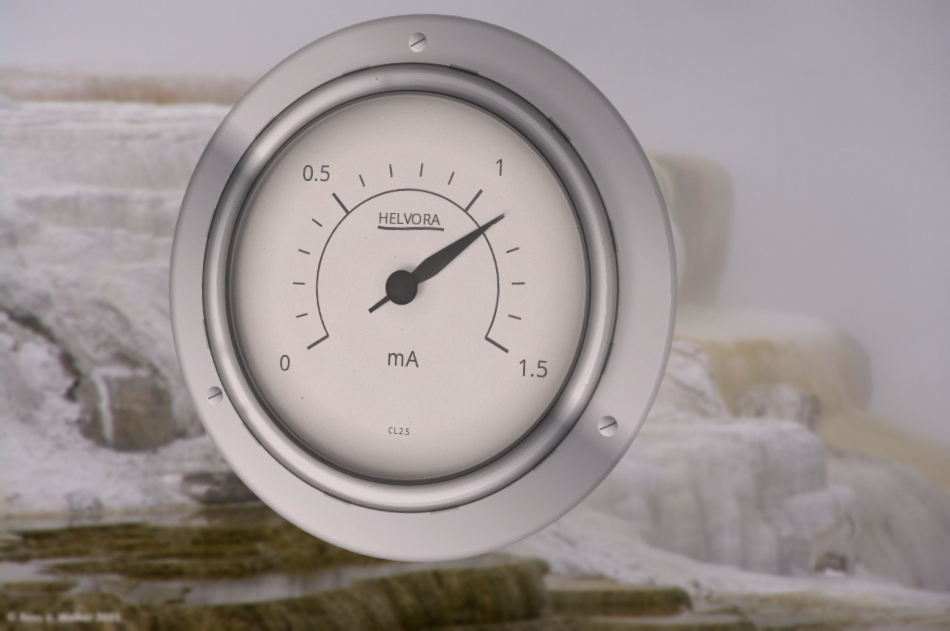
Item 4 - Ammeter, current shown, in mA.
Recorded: 1.1 mA
